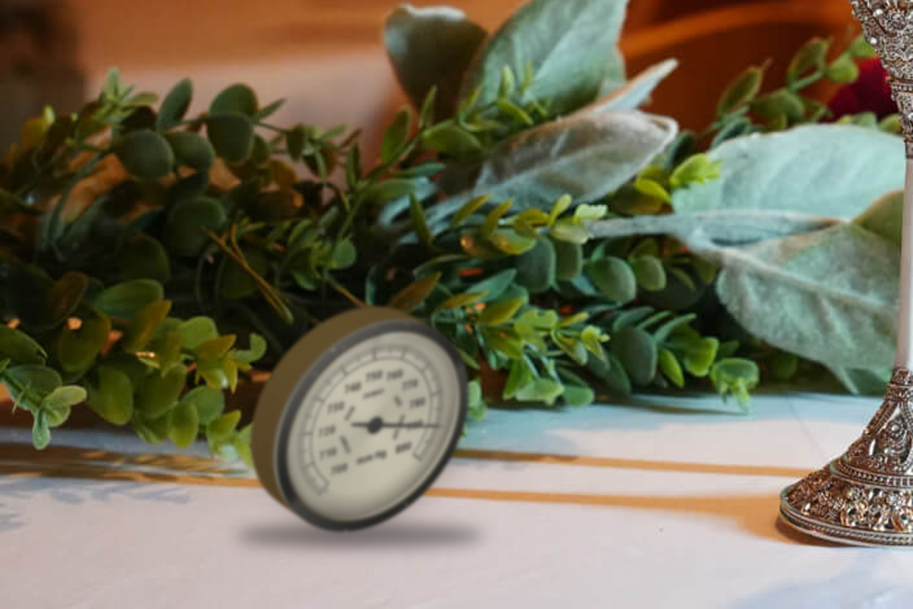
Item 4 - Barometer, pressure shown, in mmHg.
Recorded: 790 mmHg
